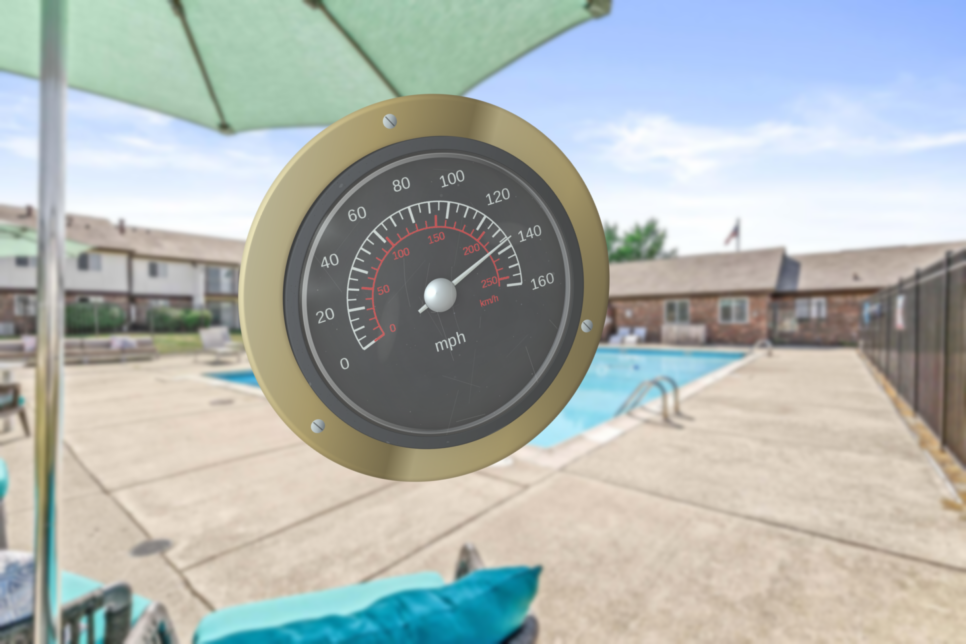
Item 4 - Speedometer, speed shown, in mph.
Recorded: 135 mph
